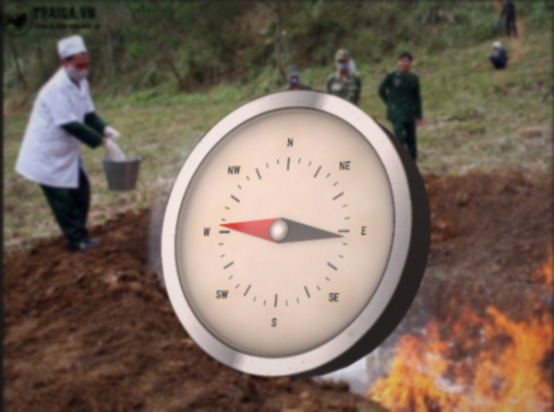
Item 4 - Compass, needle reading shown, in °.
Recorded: 275 °
